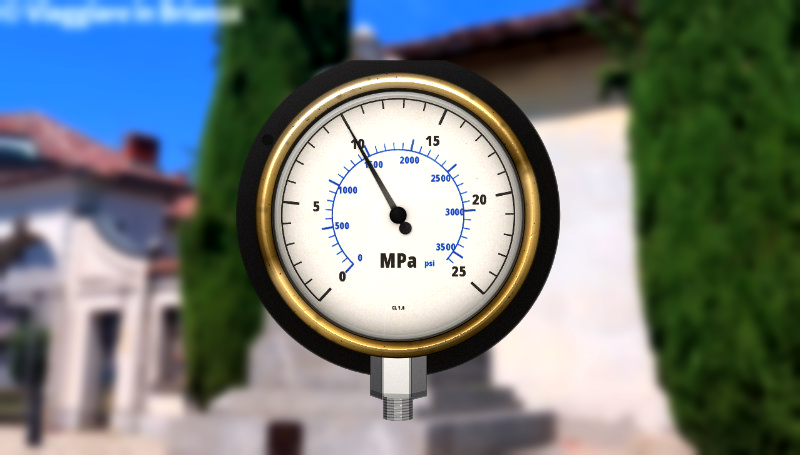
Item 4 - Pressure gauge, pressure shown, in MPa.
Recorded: 10 MPa
